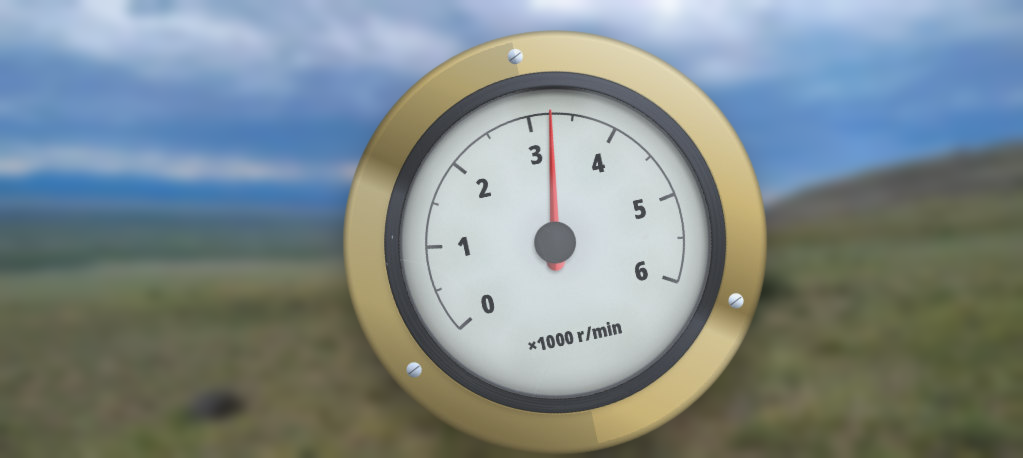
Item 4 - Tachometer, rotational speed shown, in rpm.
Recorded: 3250 rpm
